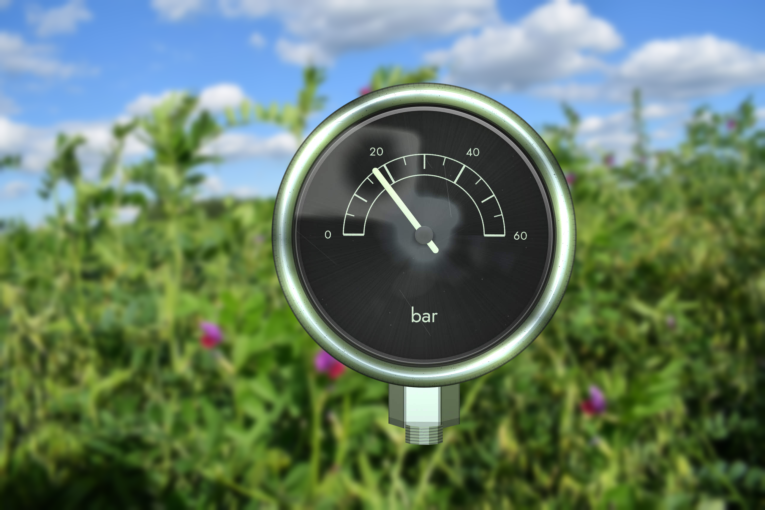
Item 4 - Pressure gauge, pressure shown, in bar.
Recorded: 17.5 bar
